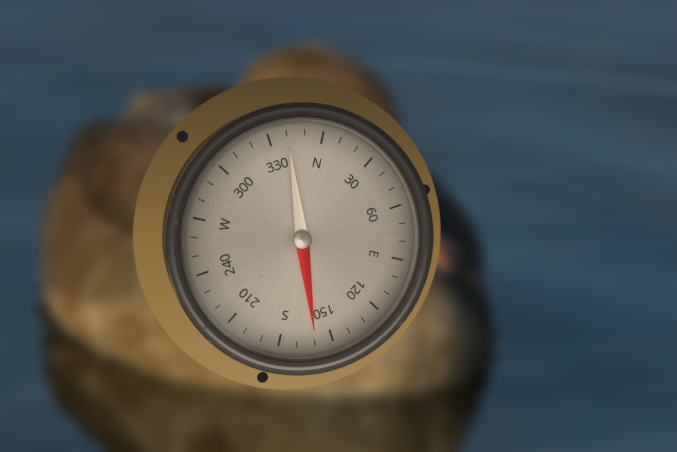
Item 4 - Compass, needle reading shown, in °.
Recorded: 160 °
